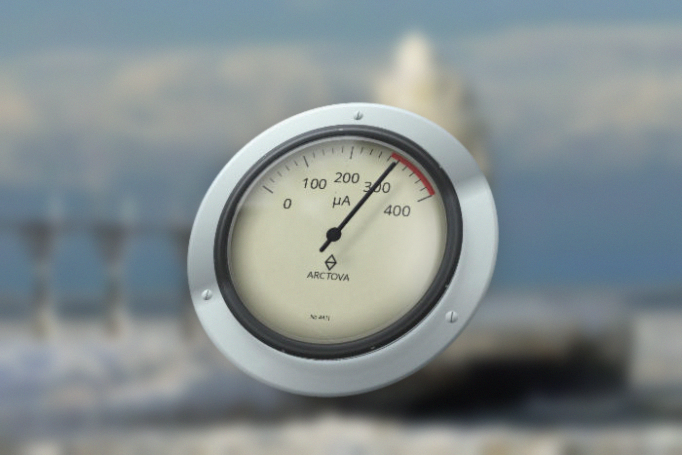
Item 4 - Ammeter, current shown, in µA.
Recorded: 300 µA
